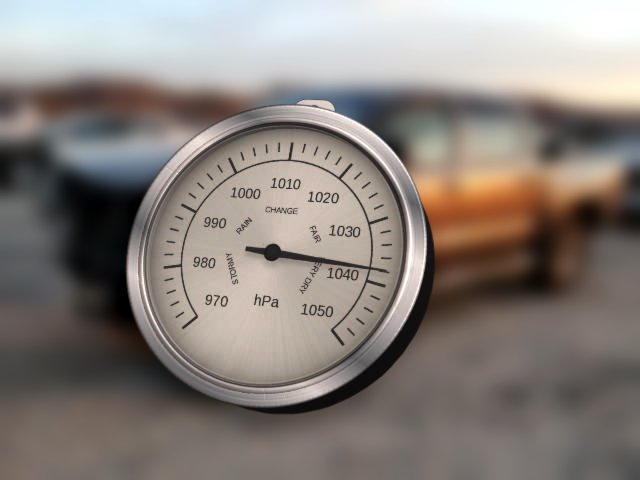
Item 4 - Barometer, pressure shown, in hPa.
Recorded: 1038 hPa
